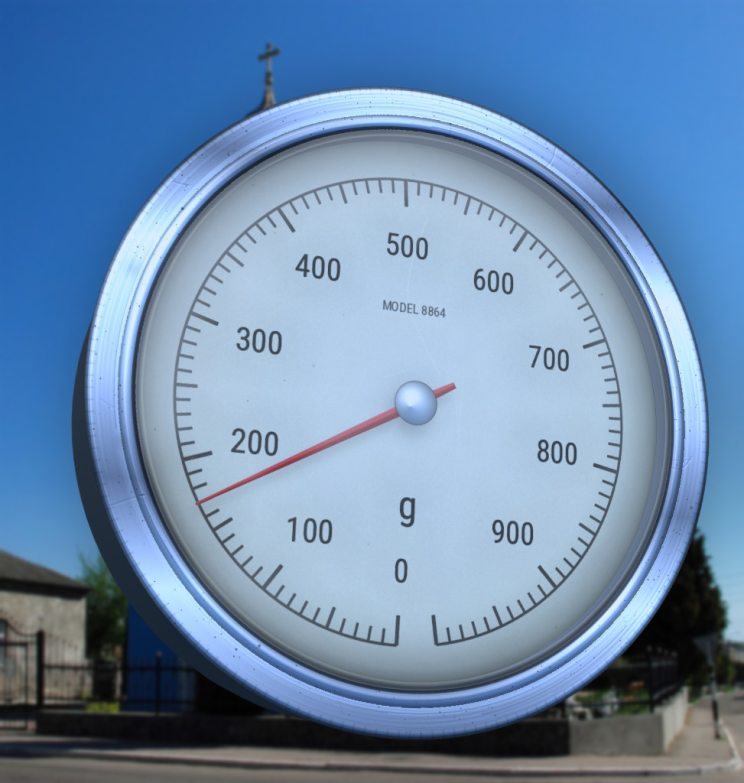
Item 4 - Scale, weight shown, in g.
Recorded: 170 g
